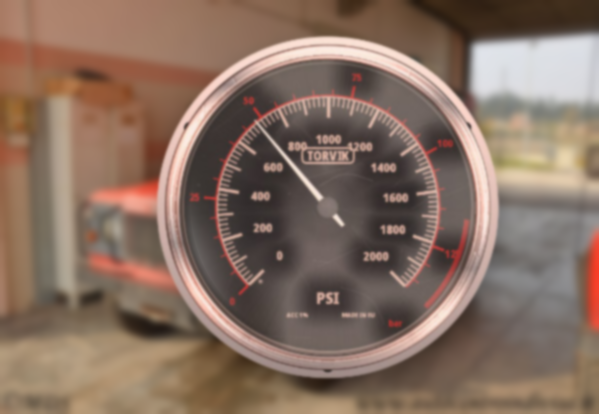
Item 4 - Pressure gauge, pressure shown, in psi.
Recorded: 700 psi
